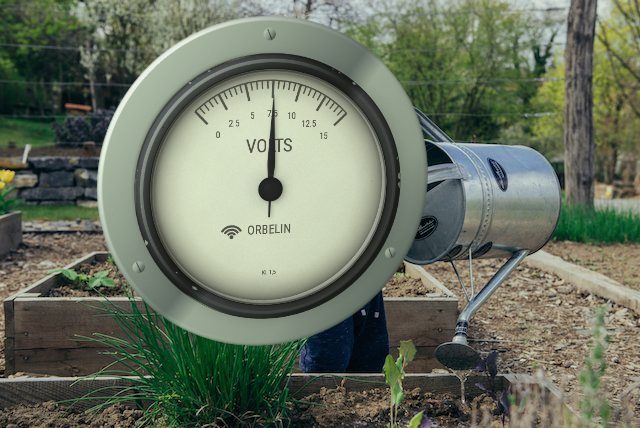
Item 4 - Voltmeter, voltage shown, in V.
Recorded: 7.5 V
